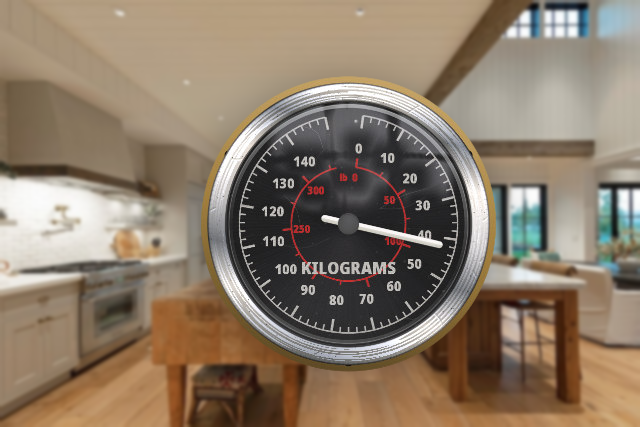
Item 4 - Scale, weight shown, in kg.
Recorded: 42 kg
